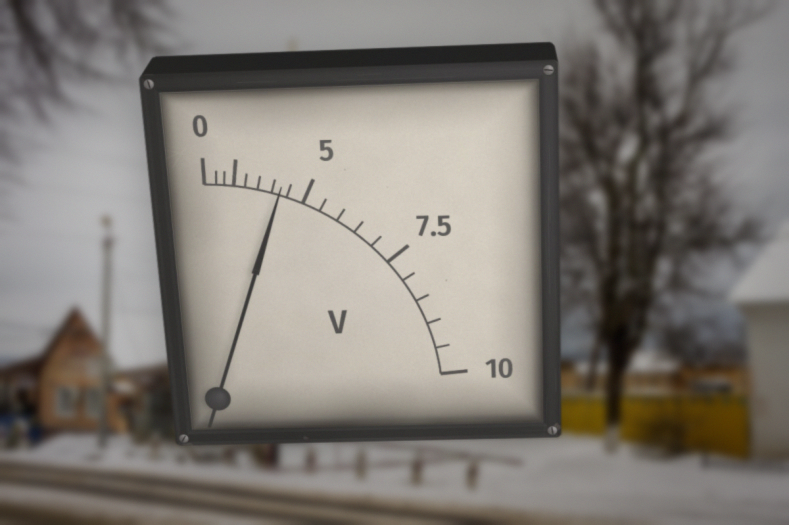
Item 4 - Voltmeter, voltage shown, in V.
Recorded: 4.25 V
